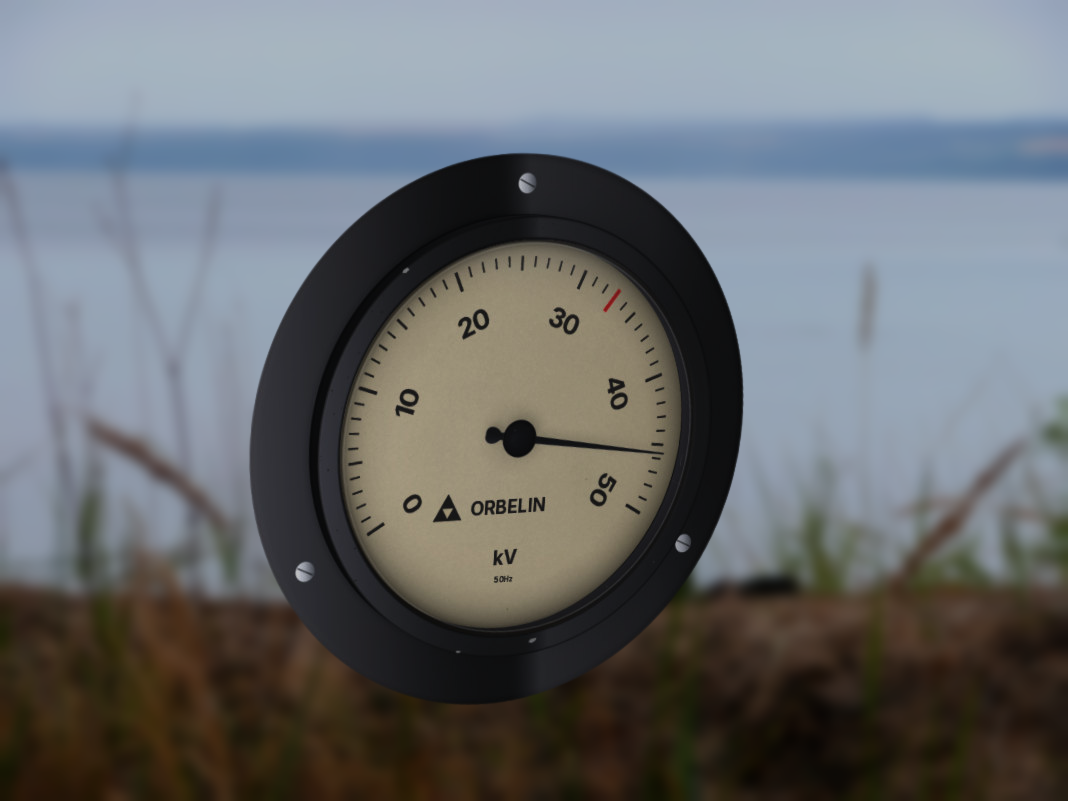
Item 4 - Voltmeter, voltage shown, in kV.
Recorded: 45.5 kV
